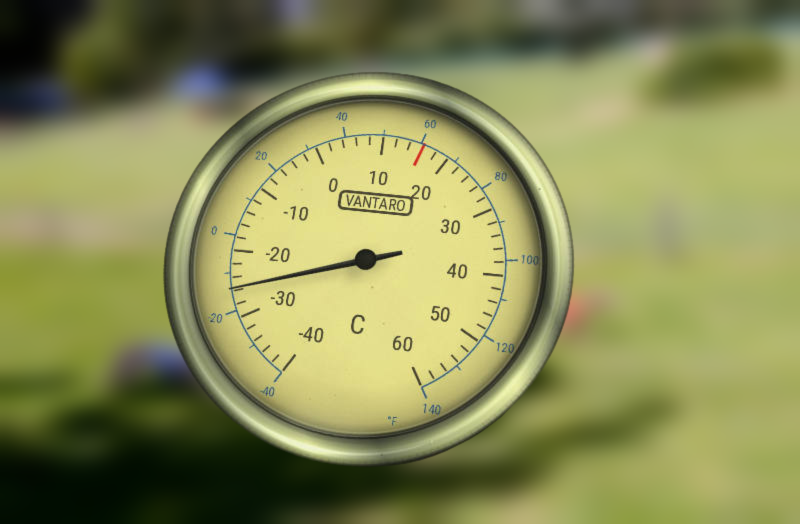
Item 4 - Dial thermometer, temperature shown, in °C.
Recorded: -26 °C
